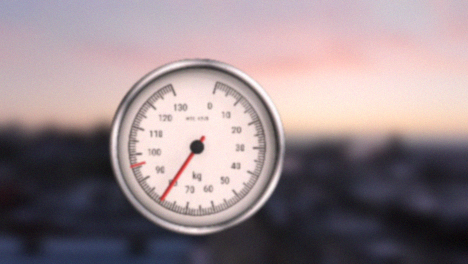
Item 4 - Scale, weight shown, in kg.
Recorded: 80 kg
